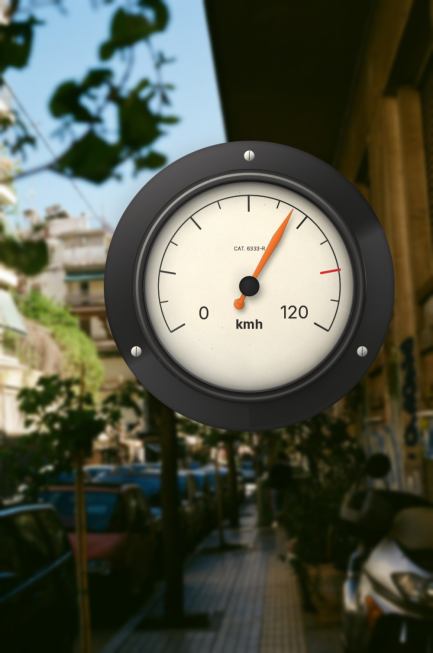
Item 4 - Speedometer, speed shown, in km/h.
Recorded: 75 km/h
